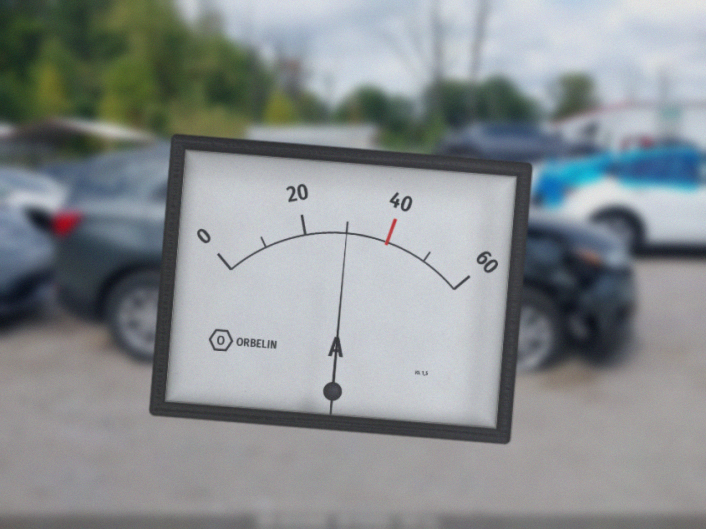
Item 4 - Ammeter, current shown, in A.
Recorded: 30 A
